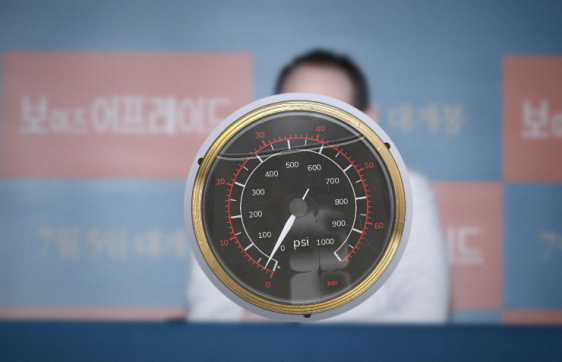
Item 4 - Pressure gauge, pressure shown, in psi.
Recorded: 25 psi
